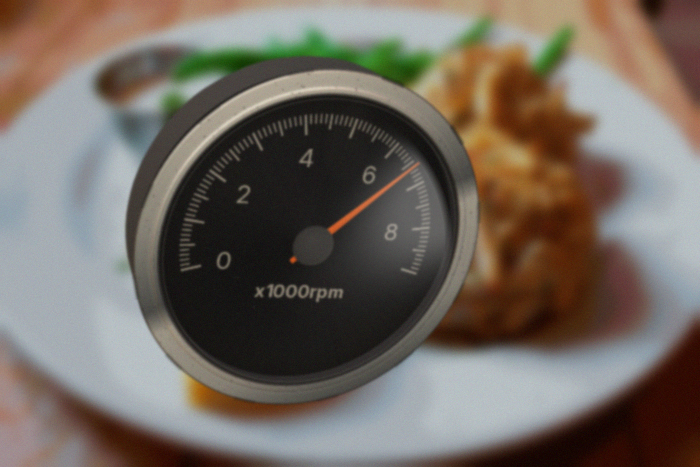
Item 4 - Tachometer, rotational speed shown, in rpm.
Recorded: 6500 rpm
